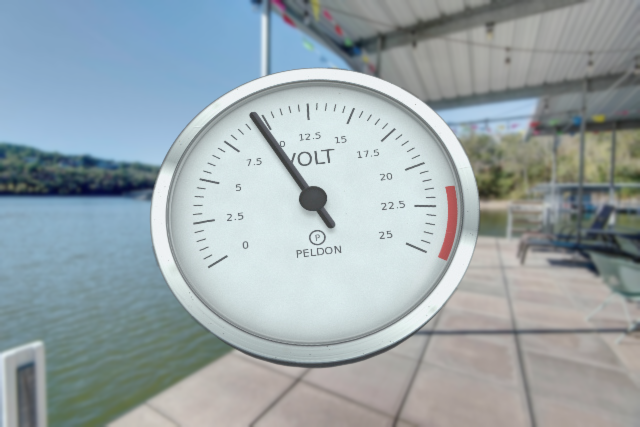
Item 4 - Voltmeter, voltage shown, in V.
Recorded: 9.5 V
